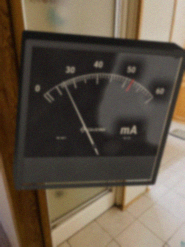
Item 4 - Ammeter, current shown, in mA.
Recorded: 25 mA
